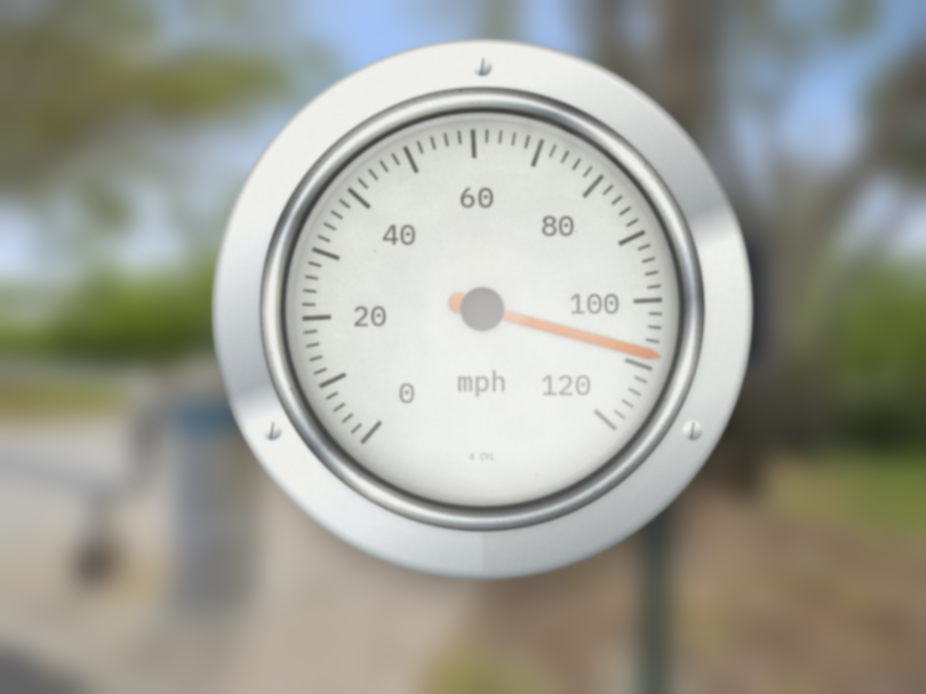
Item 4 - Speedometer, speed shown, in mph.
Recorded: 108 mph
